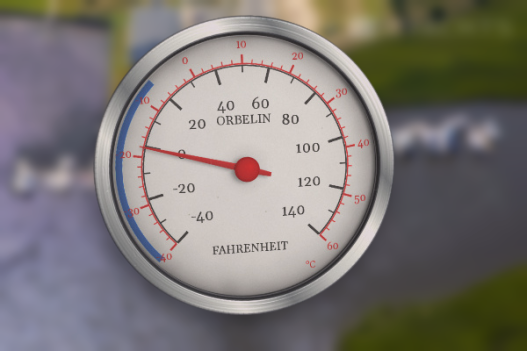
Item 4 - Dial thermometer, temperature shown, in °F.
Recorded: 0 °F
